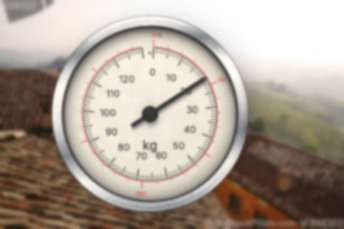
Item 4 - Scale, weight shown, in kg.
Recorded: 20 kg
